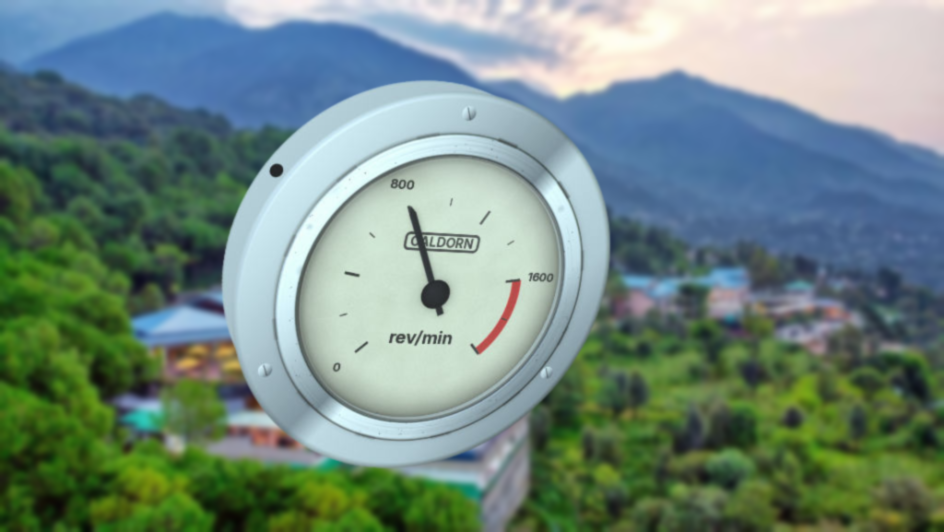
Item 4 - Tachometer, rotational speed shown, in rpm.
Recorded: 800 rpm
